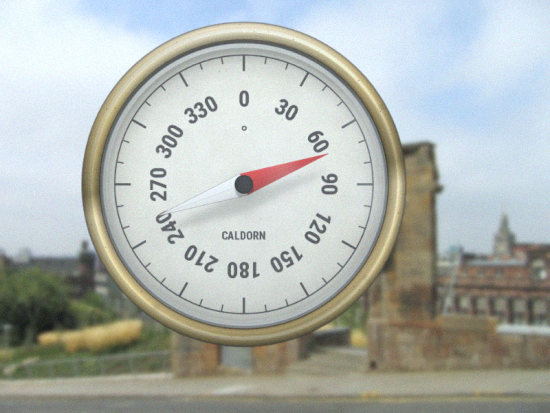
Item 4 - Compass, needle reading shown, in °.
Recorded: 70 °
